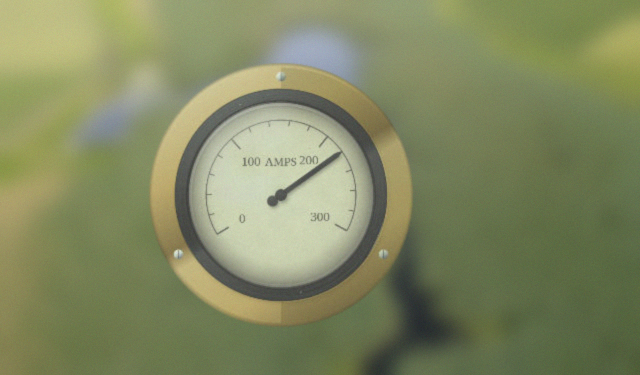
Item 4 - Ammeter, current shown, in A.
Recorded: 220 A
